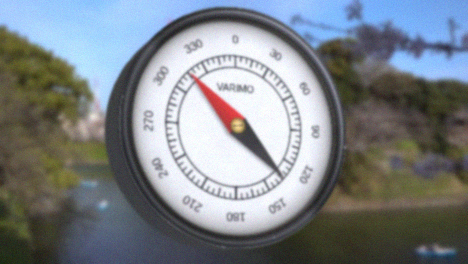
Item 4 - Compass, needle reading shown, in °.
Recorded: 315 °
